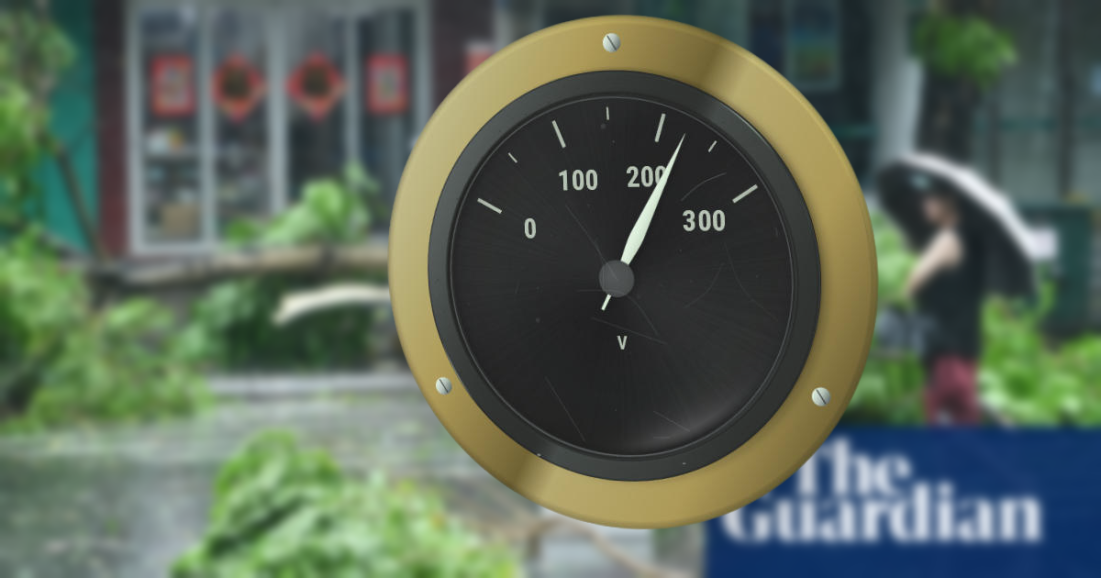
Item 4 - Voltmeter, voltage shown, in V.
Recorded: 225 V
